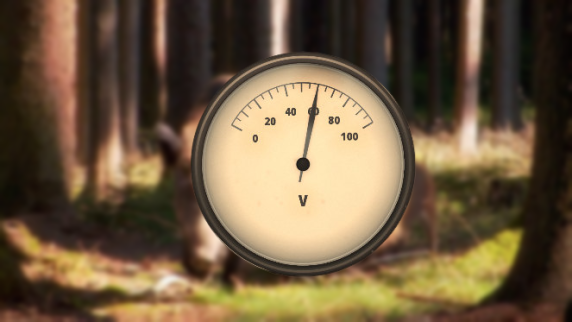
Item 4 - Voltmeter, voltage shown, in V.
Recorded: 60 V
